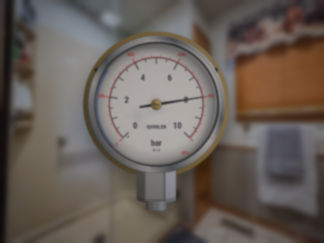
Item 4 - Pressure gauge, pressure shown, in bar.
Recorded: 8 bar
